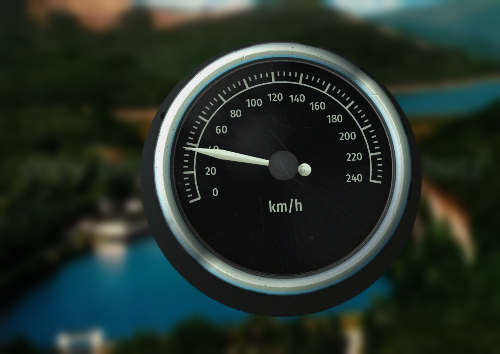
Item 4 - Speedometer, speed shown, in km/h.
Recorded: 36 km/h
